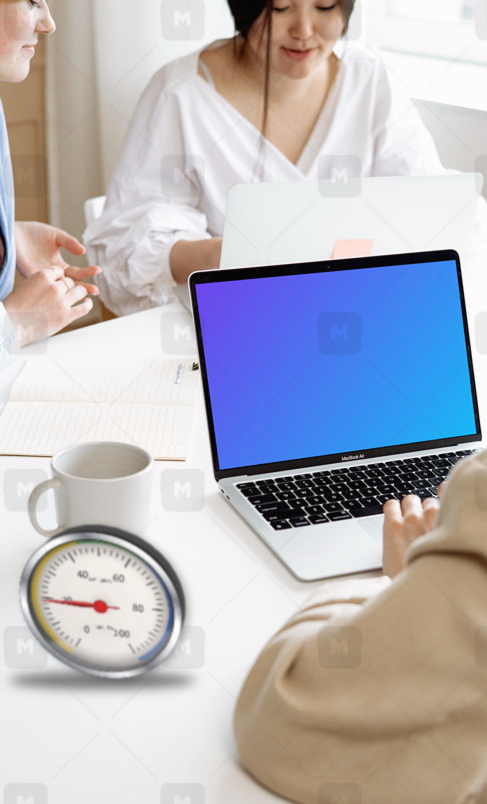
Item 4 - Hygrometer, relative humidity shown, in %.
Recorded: 20 %
